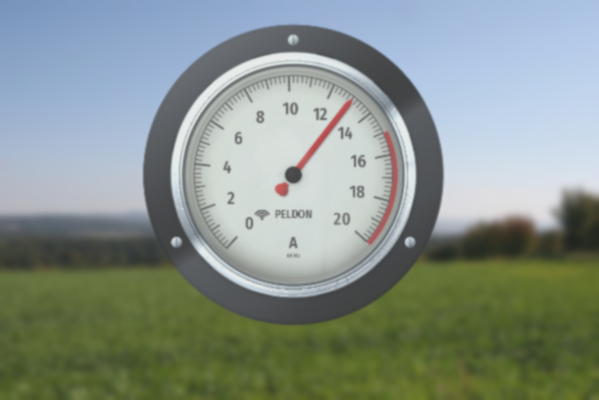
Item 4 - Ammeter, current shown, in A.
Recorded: 13 A
